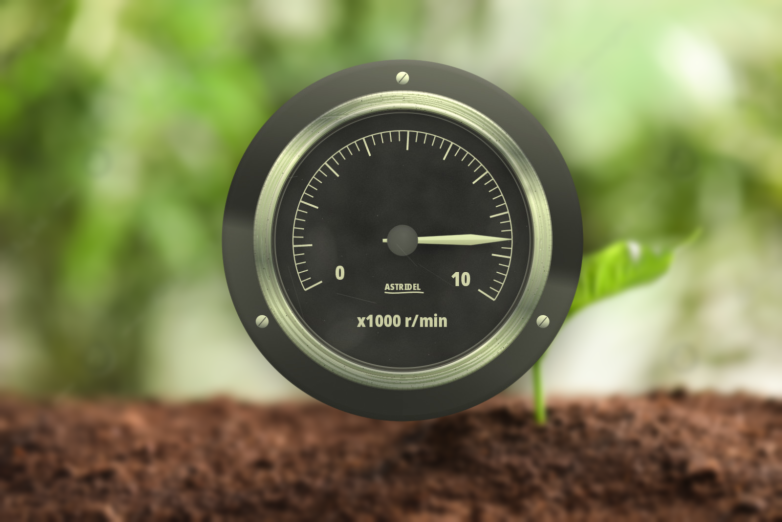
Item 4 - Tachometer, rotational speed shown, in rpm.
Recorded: 8600 rpm
